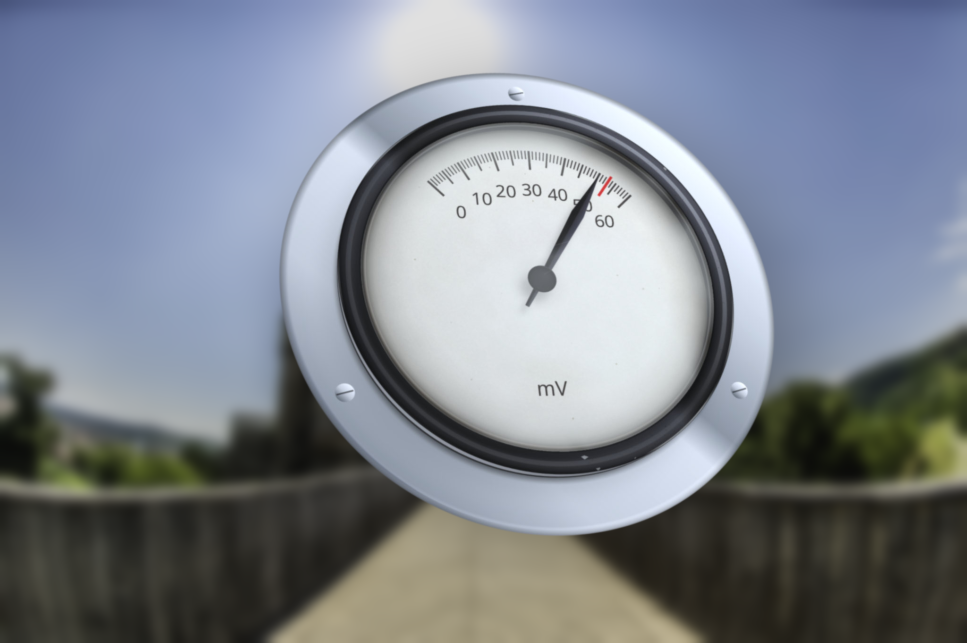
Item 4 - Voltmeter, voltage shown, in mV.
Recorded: 50 mV
